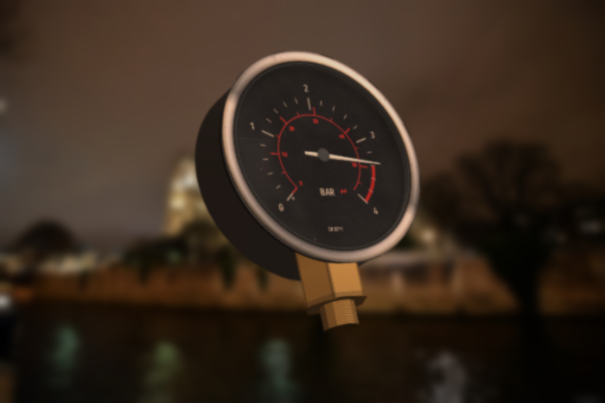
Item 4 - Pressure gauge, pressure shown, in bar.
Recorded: 3.4 bar
